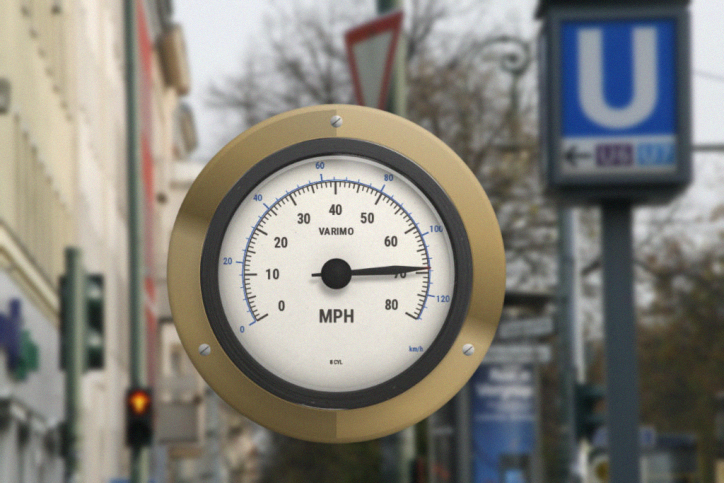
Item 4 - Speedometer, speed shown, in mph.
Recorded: 69 mph
